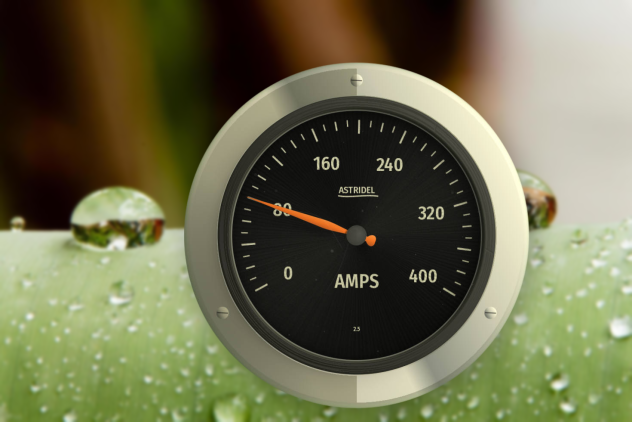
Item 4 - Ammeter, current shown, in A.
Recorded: 80 A
